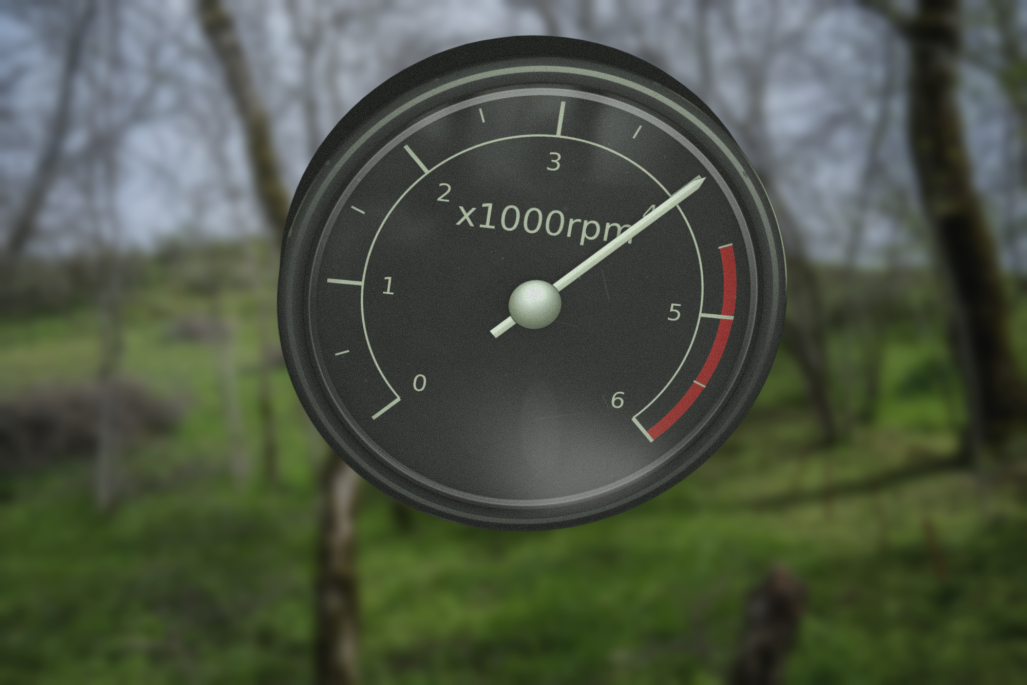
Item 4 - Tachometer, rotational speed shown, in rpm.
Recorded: 4000 rpm
